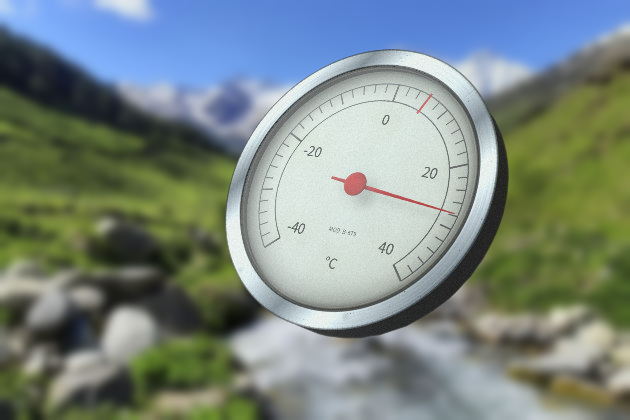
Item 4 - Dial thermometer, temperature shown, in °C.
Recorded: 28 °C
